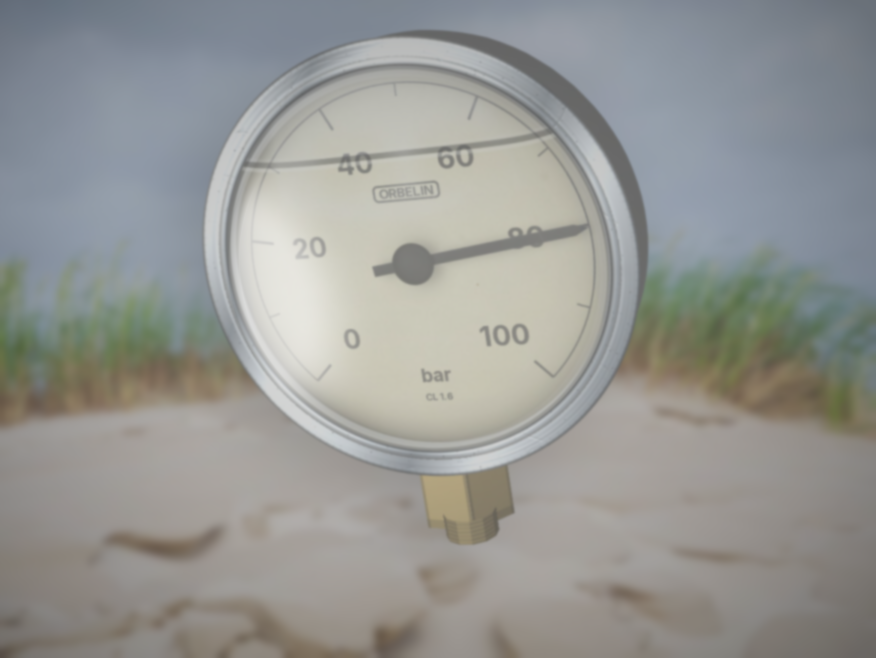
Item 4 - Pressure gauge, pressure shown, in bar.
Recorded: 80 bar
